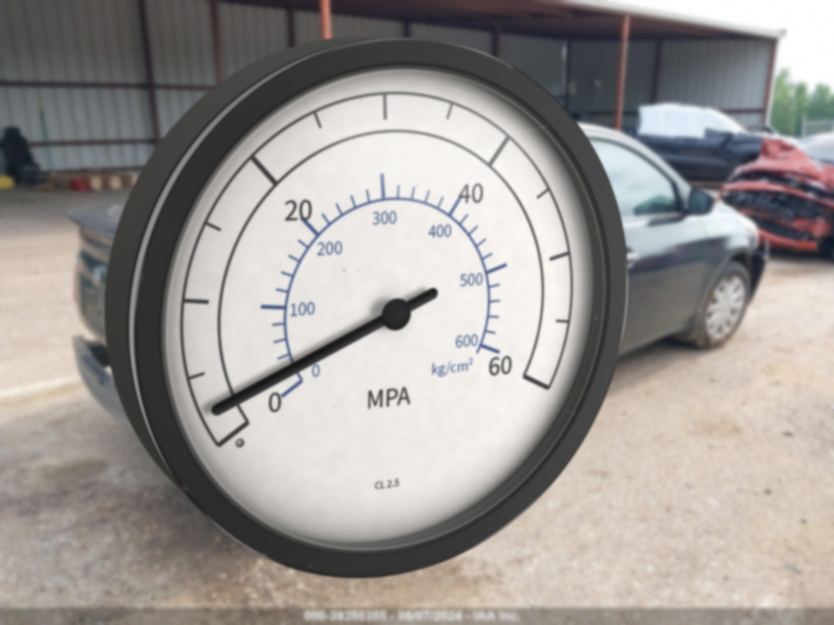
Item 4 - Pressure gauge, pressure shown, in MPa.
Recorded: 2.5 MPa
